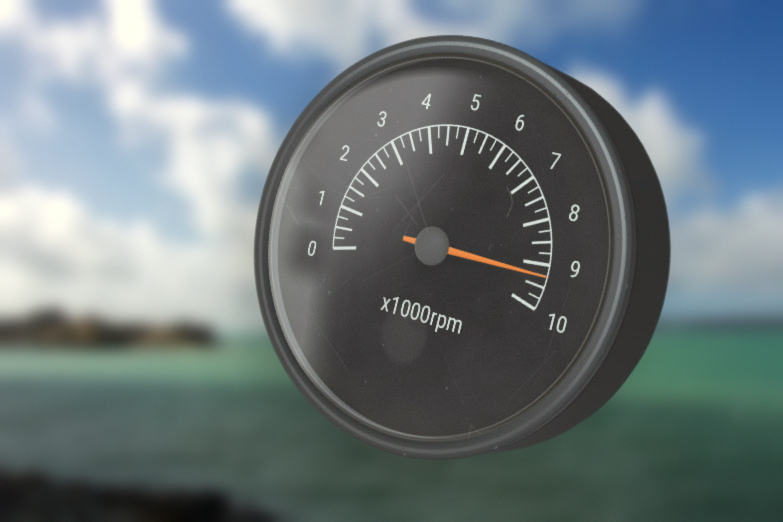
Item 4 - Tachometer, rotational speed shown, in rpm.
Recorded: 9250 rpm
